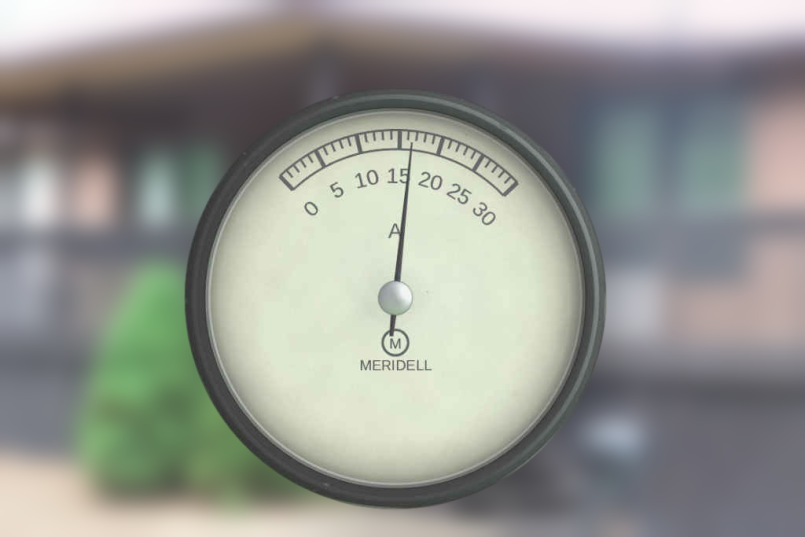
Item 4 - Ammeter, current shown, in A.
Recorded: 16.5 A
